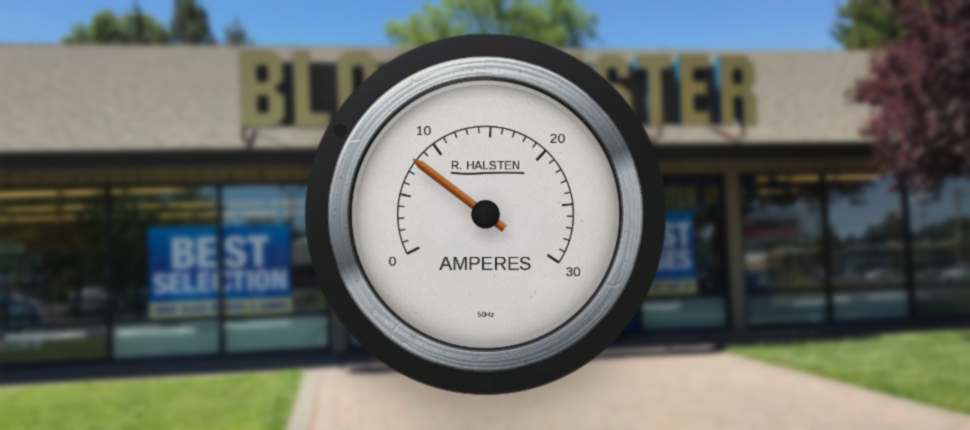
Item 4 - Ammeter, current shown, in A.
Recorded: 8 A
